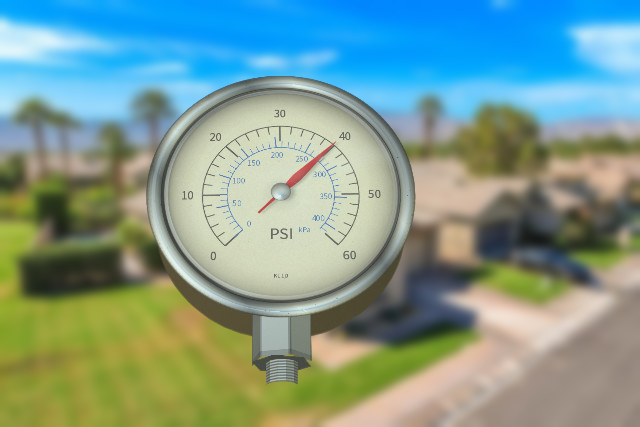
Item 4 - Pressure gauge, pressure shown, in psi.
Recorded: 40 psi
